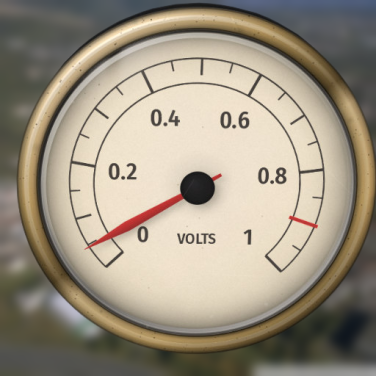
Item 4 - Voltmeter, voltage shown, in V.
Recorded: 0.05 V
